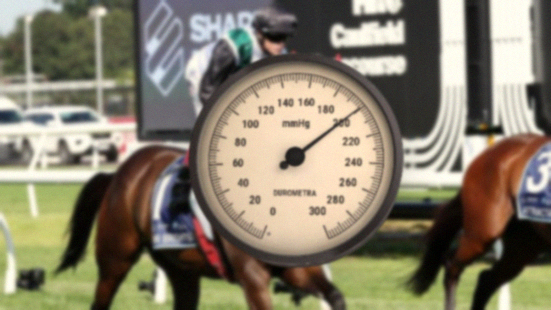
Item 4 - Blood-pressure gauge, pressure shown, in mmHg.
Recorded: 200 mmHg
